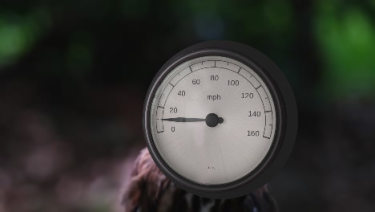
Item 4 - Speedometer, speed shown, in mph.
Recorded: 10 mph
